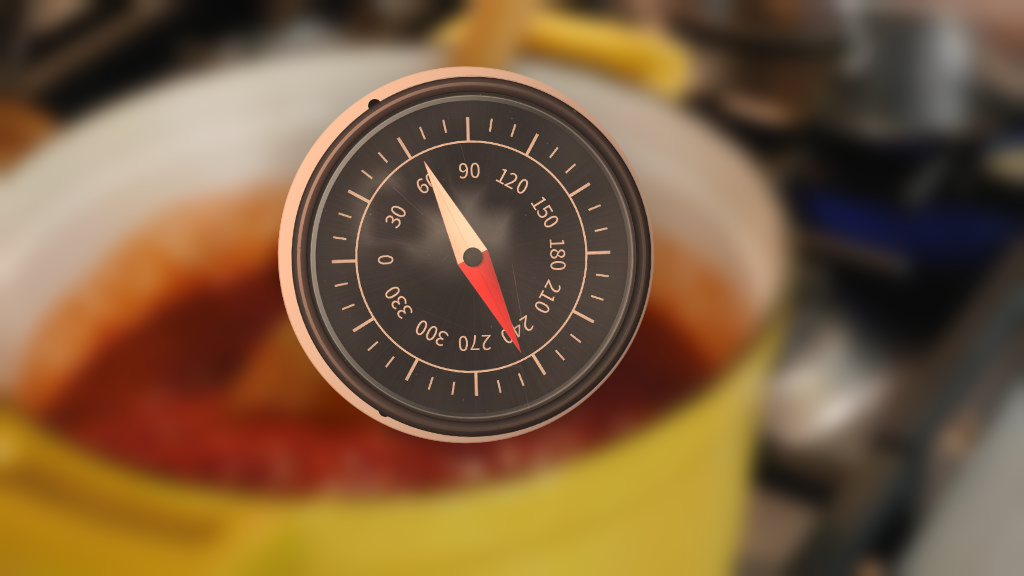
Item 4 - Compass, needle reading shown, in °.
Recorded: 245 °
